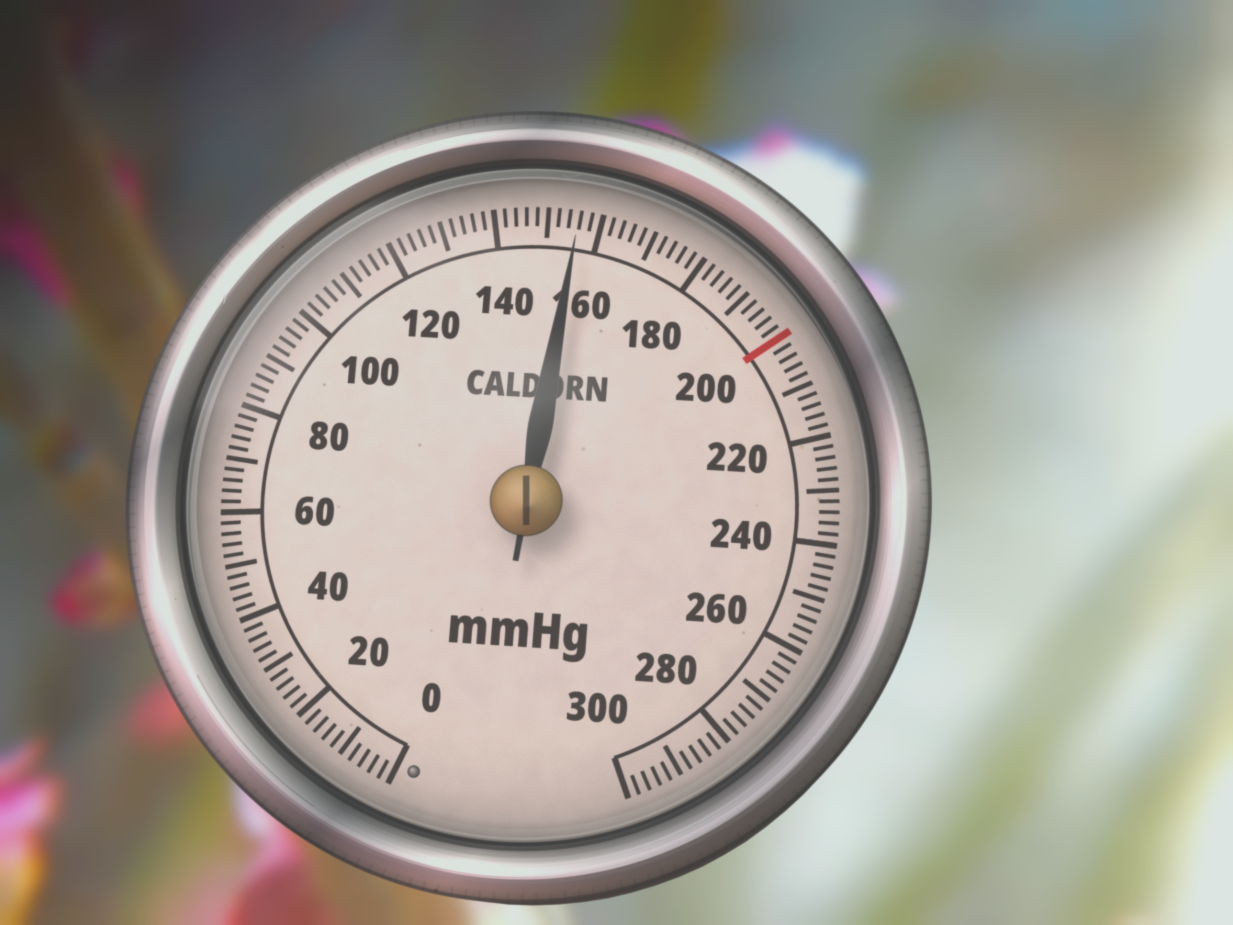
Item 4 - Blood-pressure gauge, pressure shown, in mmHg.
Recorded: 156 mmHg
